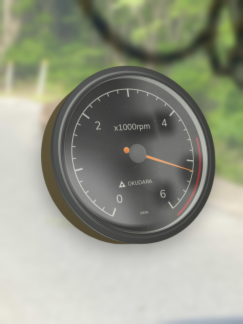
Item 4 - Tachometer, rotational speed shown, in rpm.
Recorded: 5200 rpm
